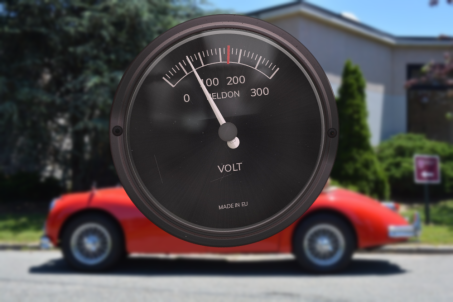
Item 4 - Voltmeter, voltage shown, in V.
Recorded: 70 V
